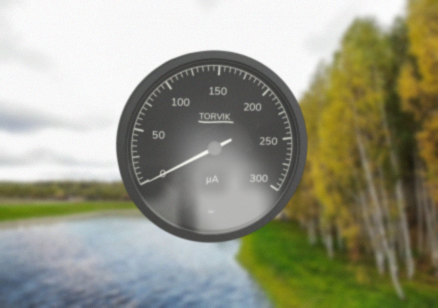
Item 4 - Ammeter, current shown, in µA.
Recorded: 0 µA
